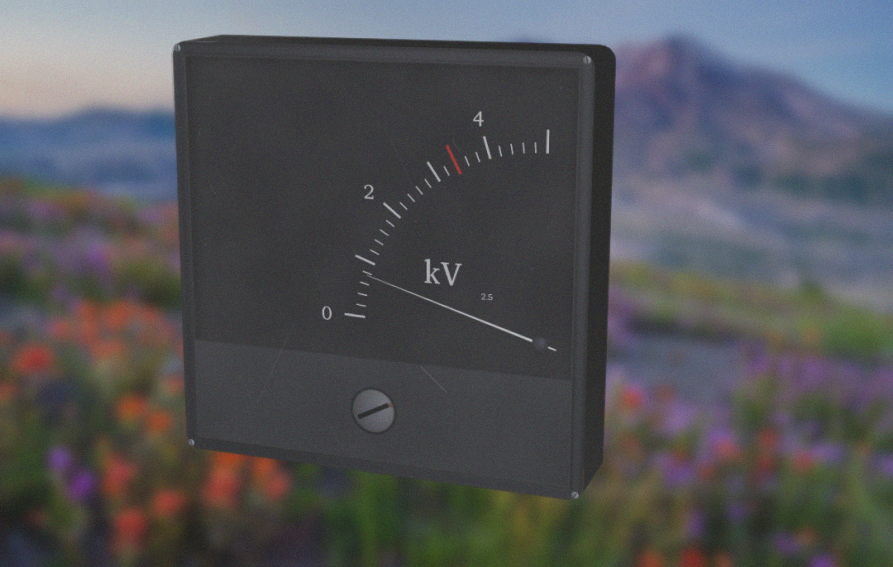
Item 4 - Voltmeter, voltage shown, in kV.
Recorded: 0.8 kV
